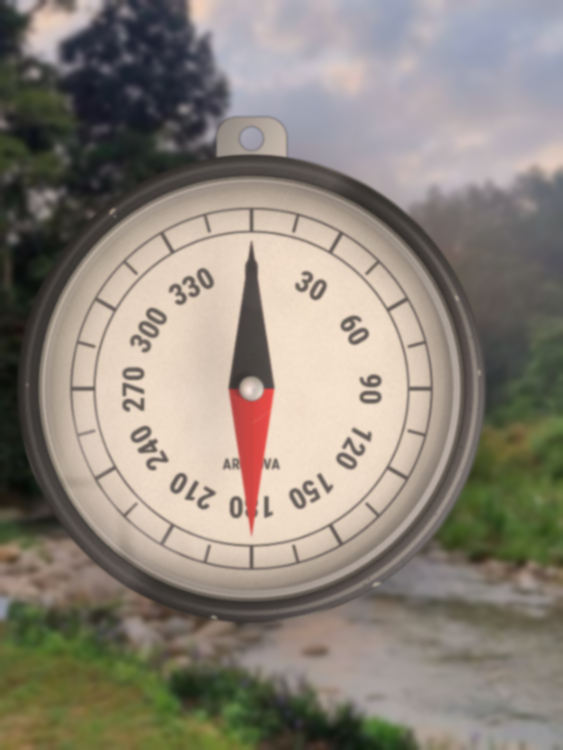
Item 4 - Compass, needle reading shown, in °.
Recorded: 180 °
